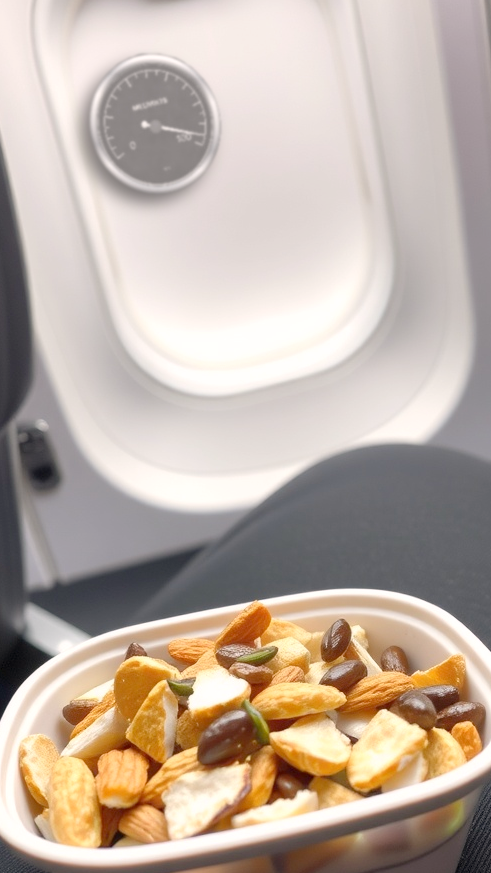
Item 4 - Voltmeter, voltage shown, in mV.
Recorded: 95 mV
